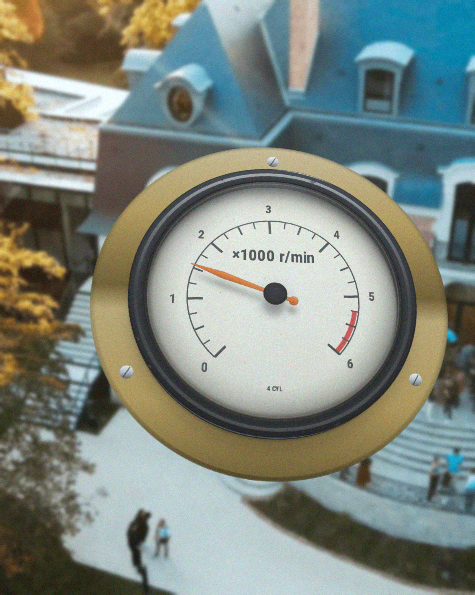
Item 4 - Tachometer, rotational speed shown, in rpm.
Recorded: 1500 rpm
